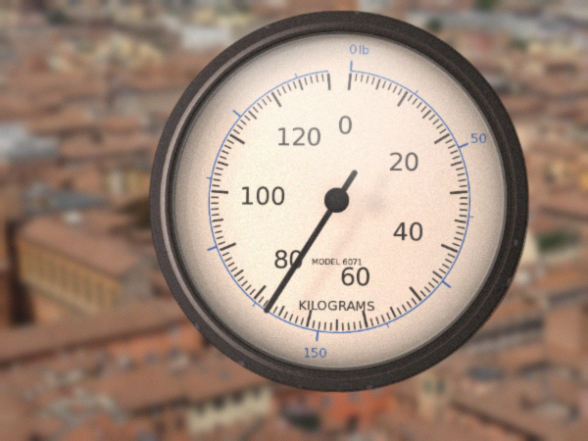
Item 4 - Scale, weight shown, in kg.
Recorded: 77 kg
